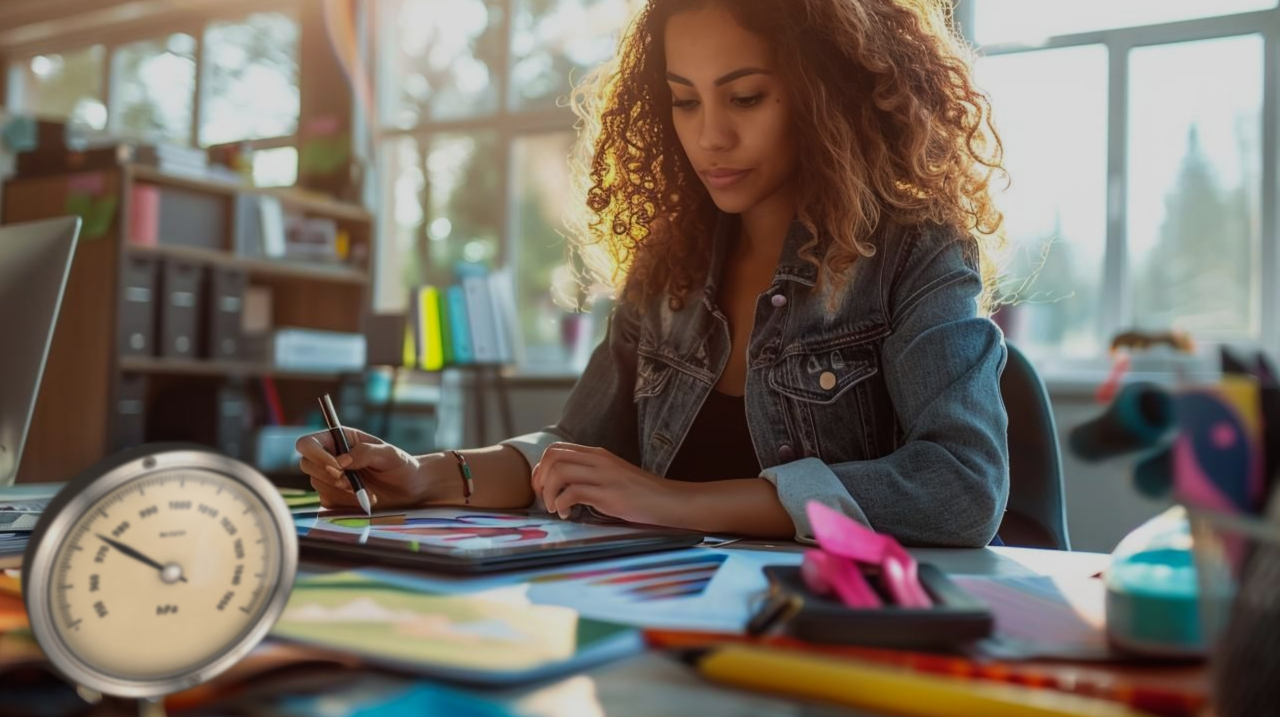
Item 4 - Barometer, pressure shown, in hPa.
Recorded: 975 hPa
